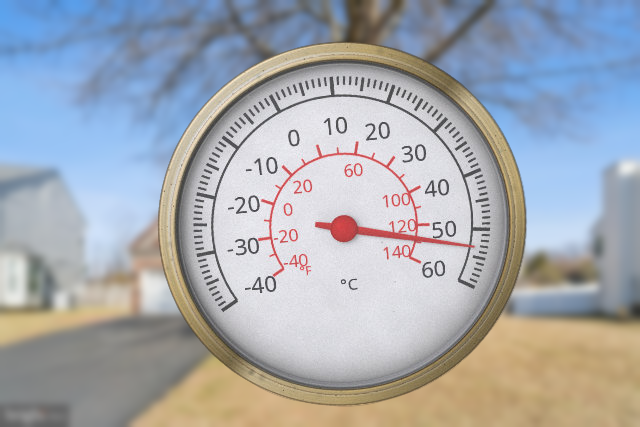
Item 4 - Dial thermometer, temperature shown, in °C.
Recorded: 53 °C
